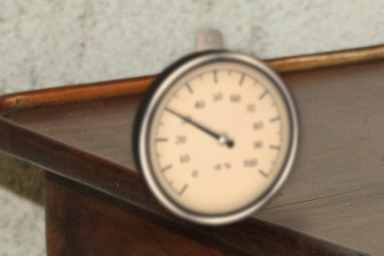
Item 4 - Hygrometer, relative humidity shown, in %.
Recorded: 30 %
